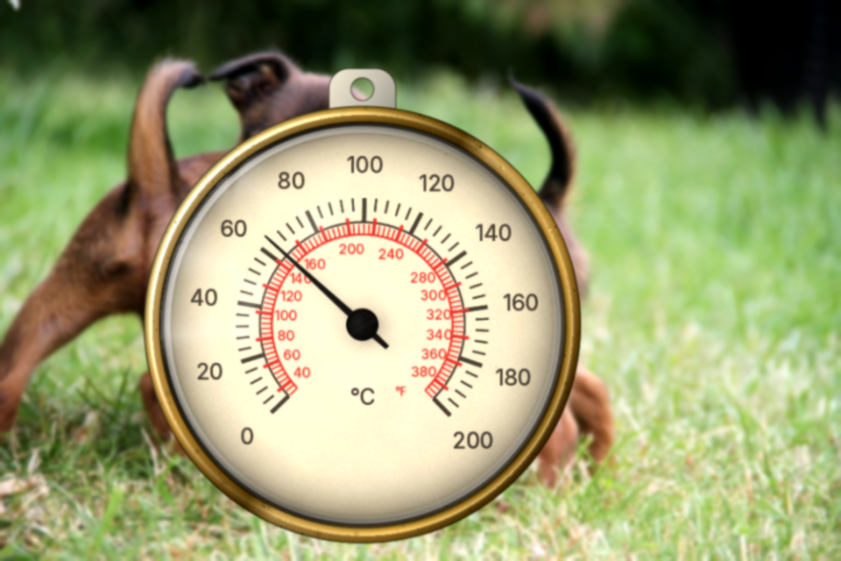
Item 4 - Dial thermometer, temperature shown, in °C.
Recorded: 64 °C
